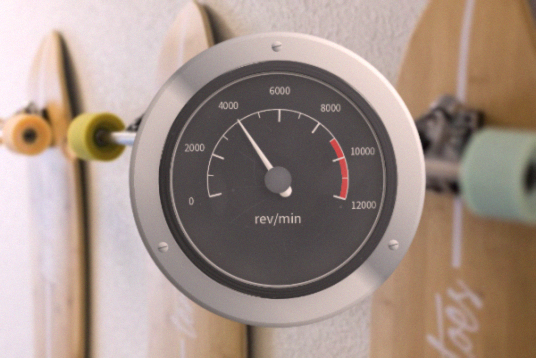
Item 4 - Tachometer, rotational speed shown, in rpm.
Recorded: 4000 rpm
